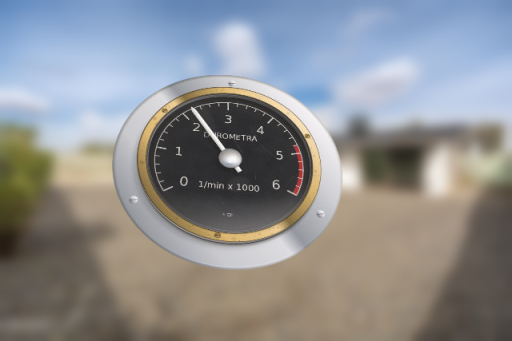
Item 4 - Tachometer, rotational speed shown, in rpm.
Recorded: 2200 rpm
